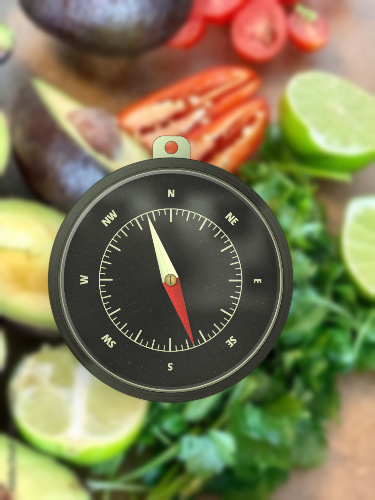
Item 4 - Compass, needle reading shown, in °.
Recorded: 160 °
